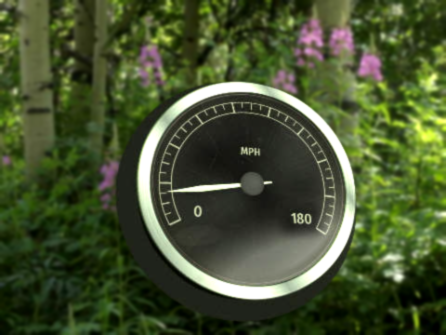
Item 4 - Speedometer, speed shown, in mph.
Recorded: 15 mph
